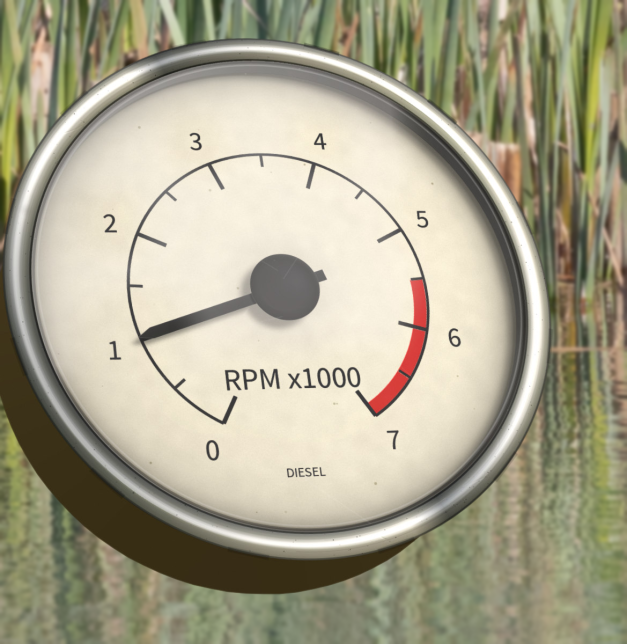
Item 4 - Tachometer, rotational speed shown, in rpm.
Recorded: 1000 rpm
